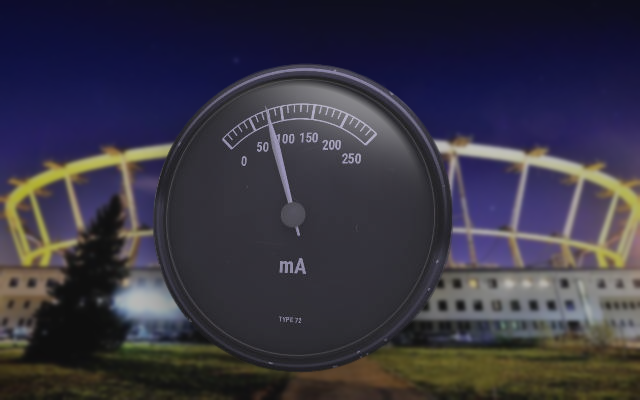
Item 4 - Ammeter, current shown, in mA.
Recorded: 80 mA
